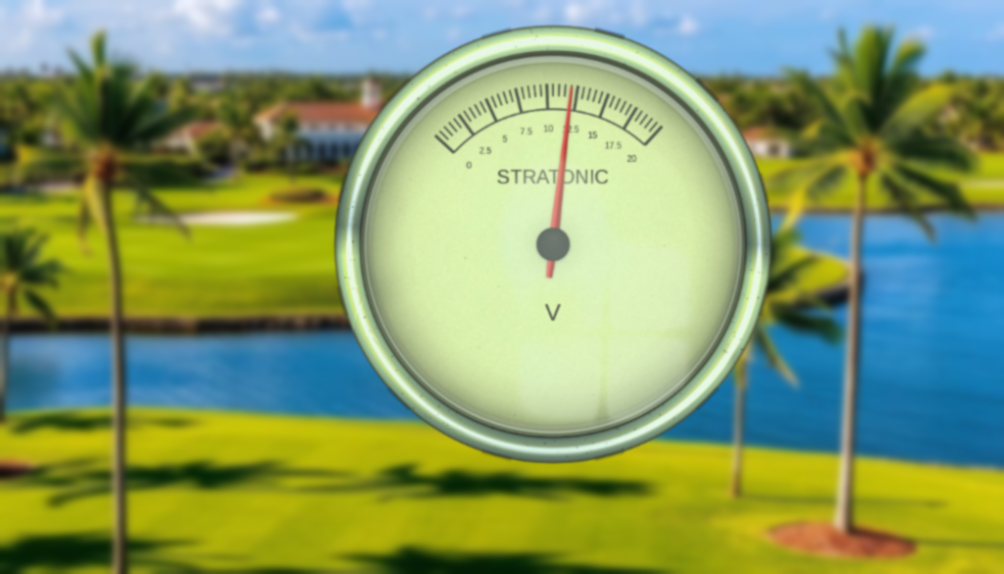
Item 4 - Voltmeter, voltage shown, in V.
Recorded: 12 V
